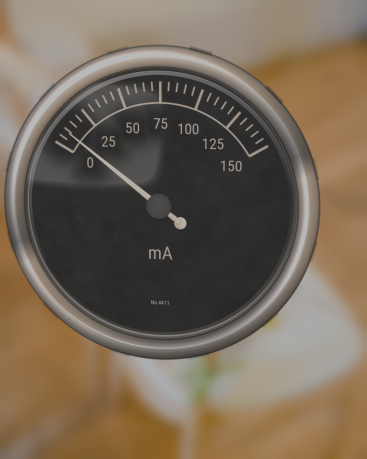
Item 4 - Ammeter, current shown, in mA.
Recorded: 10 mA
